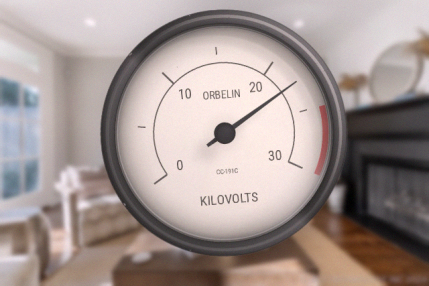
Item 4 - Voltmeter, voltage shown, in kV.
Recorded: 22.5 kV
